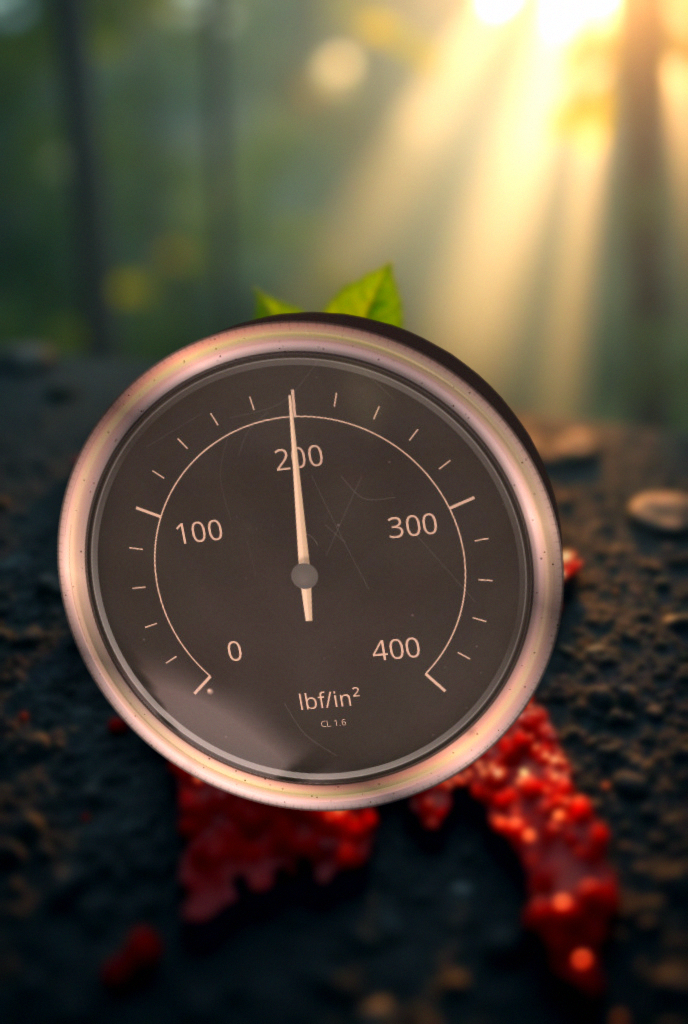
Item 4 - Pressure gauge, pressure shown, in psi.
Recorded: 200 psi
